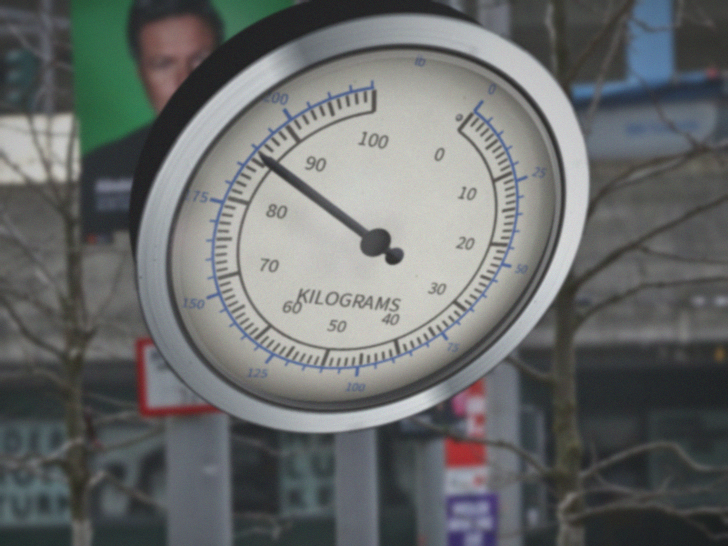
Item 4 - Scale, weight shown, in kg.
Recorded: 86 kg
